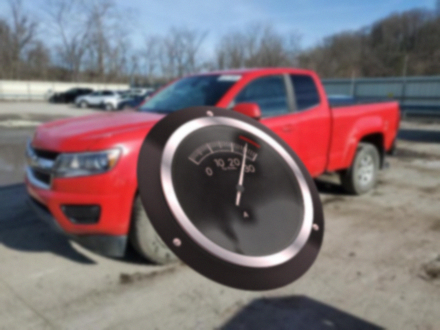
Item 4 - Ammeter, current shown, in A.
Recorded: 25 A
